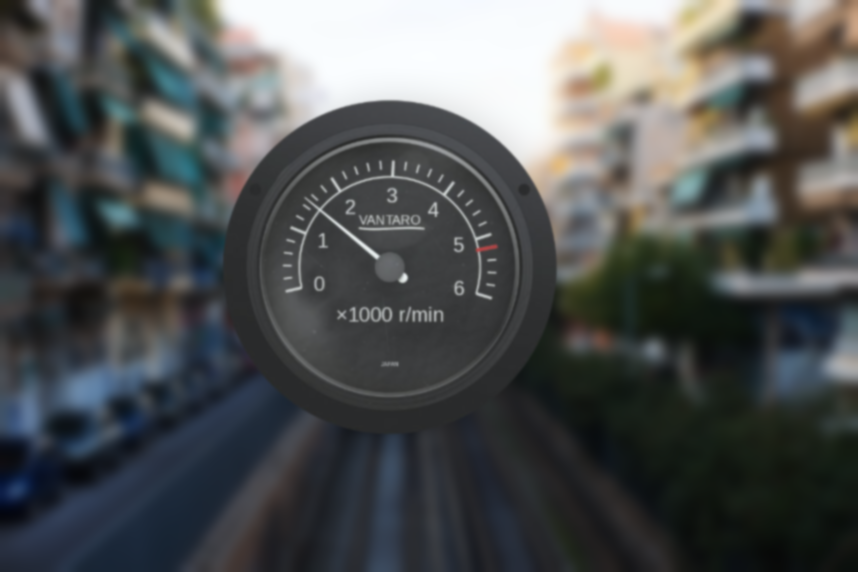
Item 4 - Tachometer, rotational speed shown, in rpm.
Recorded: 1500 rpm
